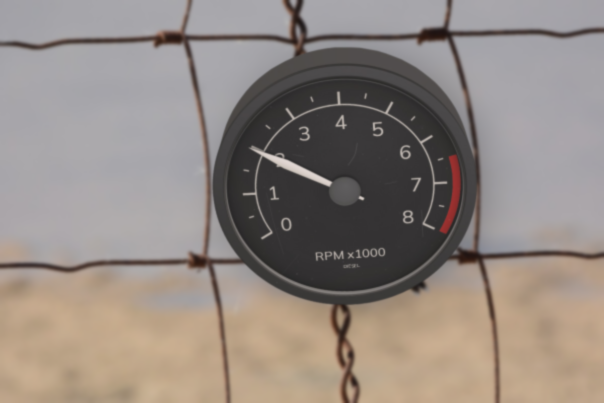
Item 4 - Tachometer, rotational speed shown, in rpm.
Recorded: 2000 rpm
